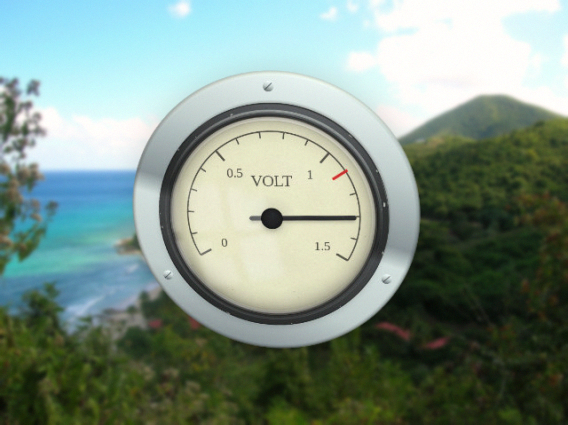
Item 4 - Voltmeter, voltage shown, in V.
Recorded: 1.3 V
